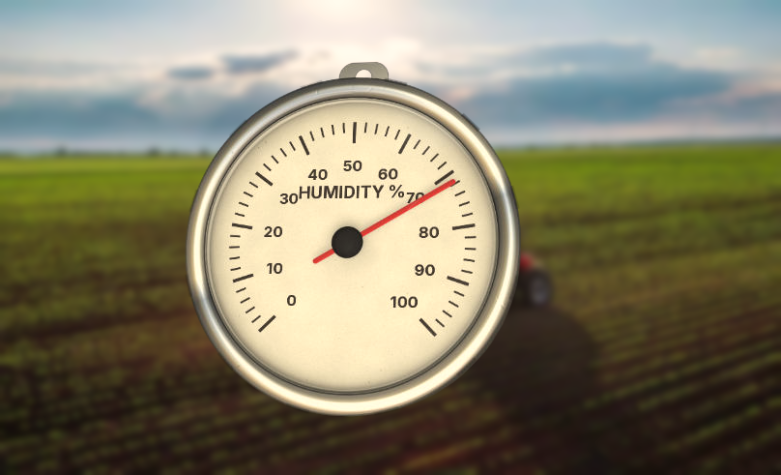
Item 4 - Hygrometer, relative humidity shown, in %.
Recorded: 72 %
